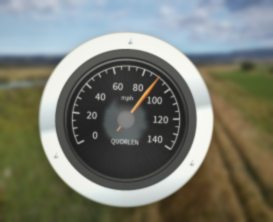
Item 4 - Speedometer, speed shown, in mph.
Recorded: 90 mph
